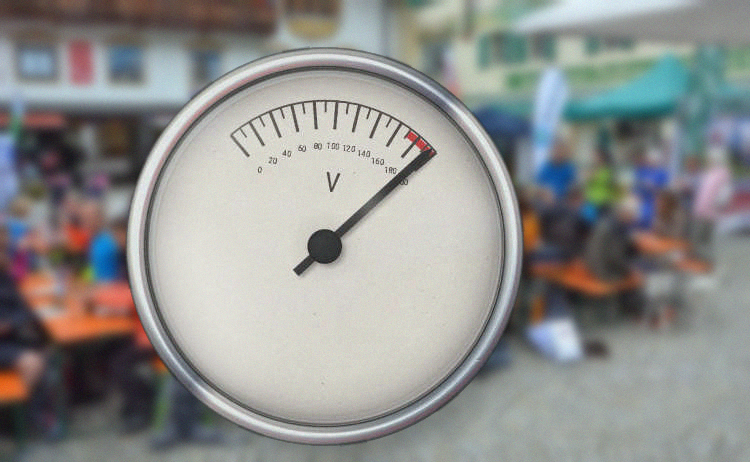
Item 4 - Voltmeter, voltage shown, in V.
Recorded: 195 V
